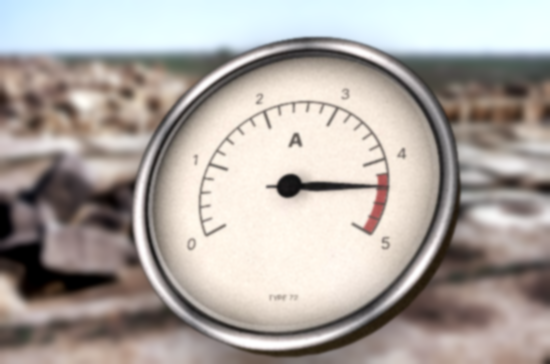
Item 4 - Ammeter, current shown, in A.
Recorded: 4.4 A
